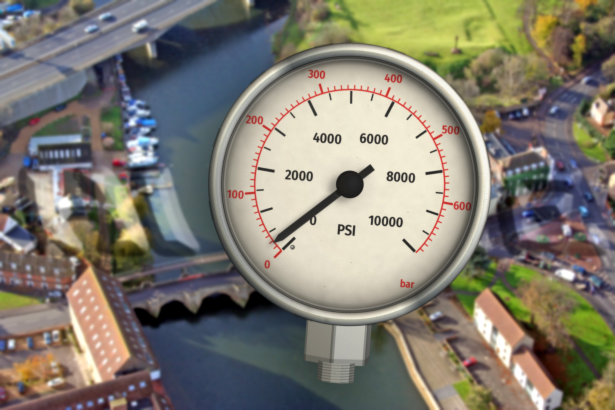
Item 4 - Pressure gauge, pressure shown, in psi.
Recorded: 250 psi
